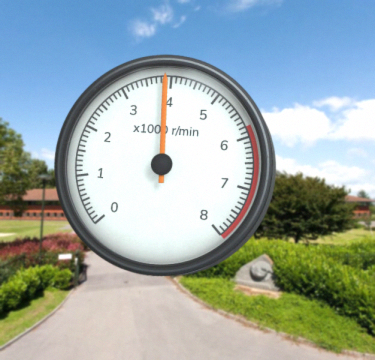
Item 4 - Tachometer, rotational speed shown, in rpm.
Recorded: 3900 rpm
